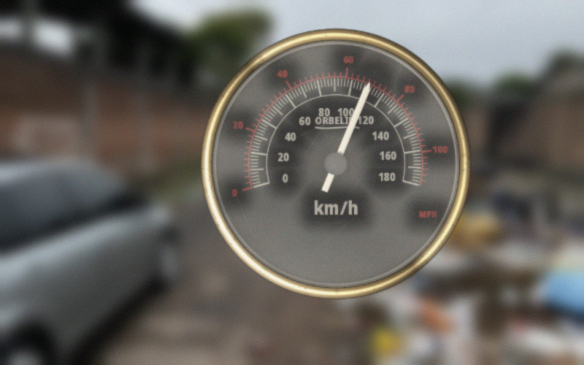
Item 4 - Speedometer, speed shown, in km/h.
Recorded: 110 km/h
